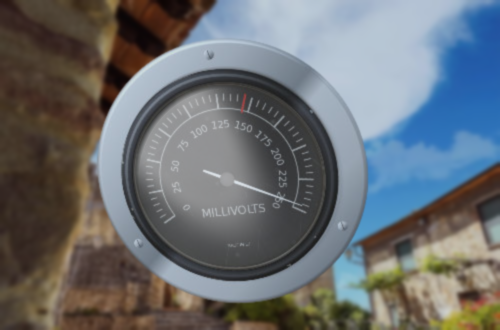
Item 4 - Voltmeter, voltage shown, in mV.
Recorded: 245 mV
